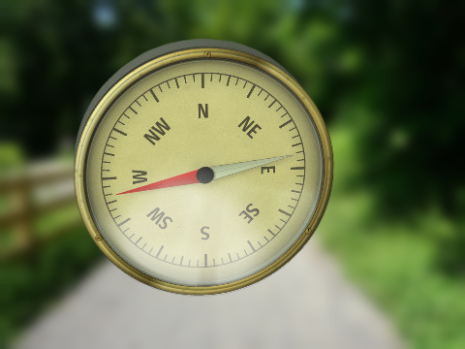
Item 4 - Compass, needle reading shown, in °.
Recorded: 260 °
